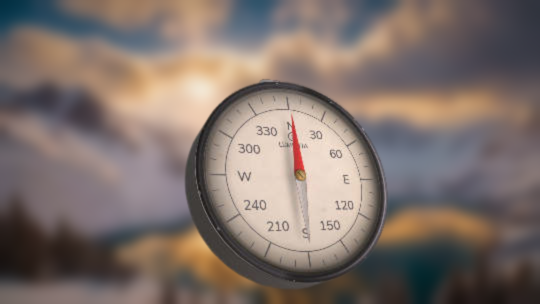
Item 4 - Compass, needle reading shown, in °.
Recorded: 0 °
